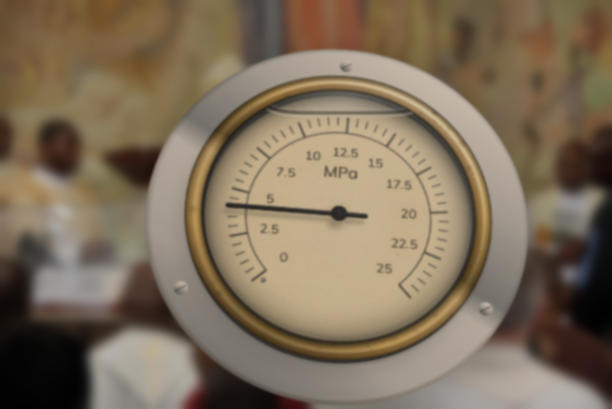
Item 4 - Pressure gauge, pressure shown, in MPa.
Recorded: 4 MPa
